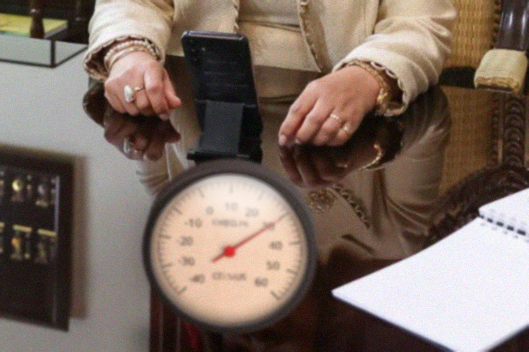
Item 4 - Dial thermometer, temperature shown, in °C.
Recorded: 30 °C
